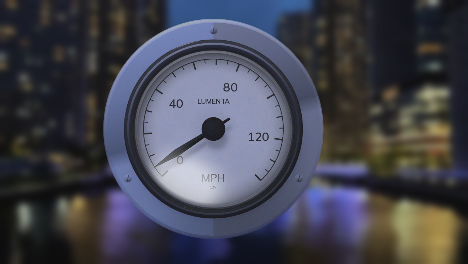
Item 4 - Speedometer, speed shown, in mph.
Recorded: 5 mph
